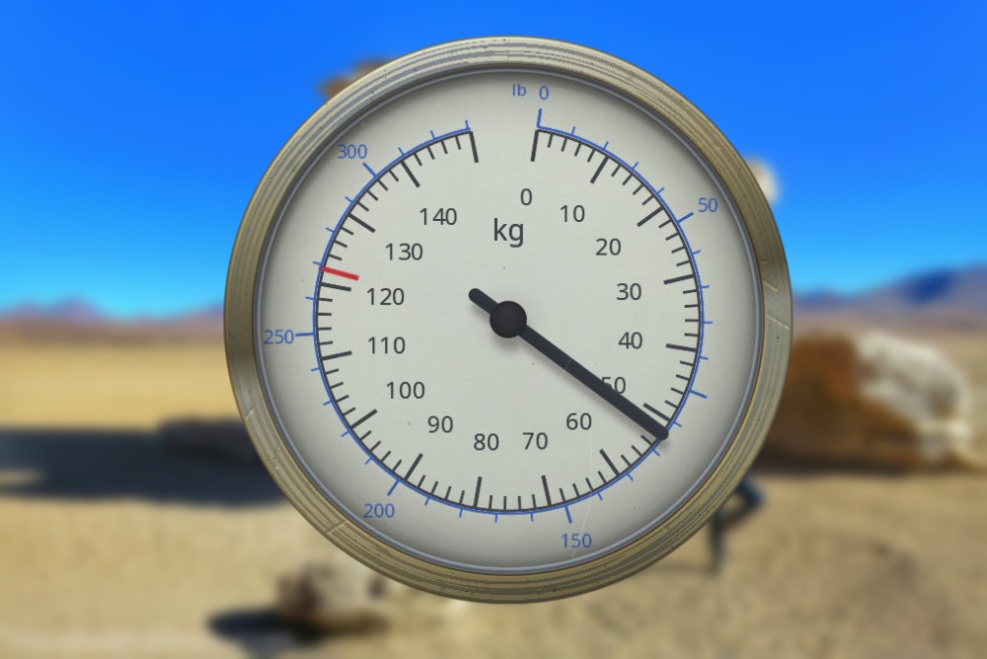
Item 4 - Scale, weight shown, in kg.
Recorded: 52 kg
